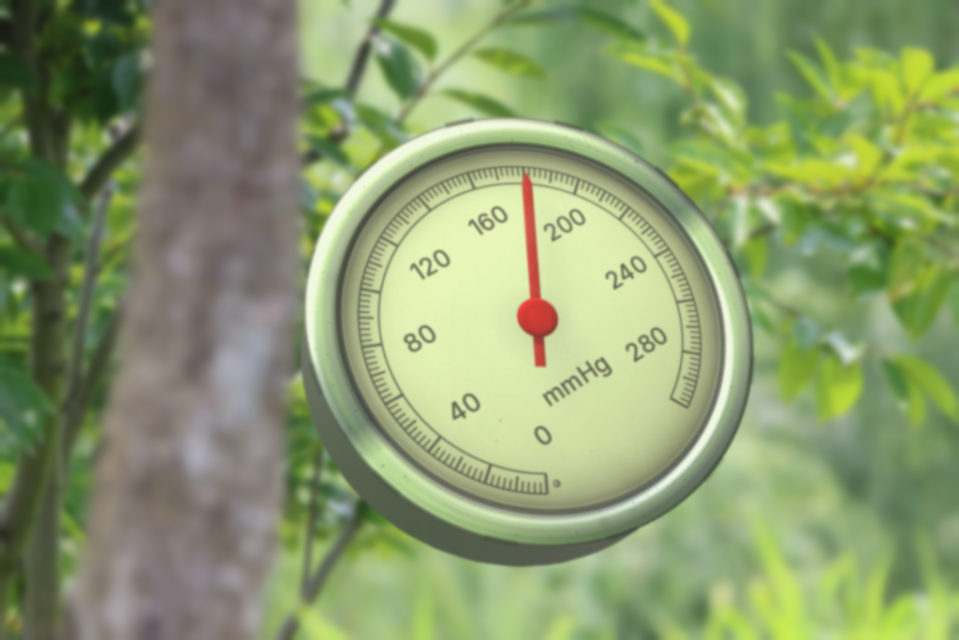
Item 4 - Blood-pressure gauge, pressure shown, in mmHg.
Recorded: 180 mmHg
